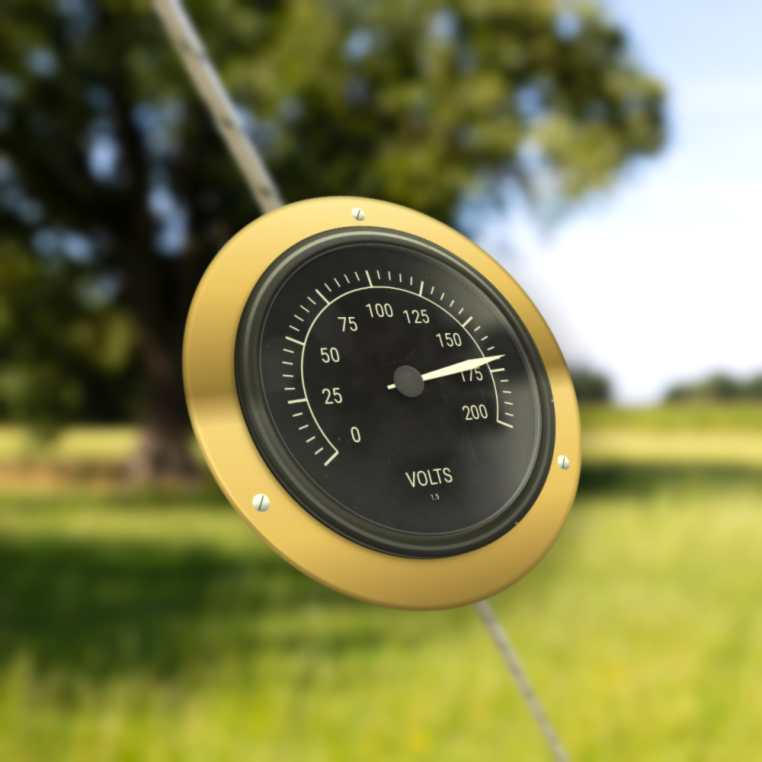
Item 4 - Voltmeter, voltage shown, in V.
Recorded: 170 V
